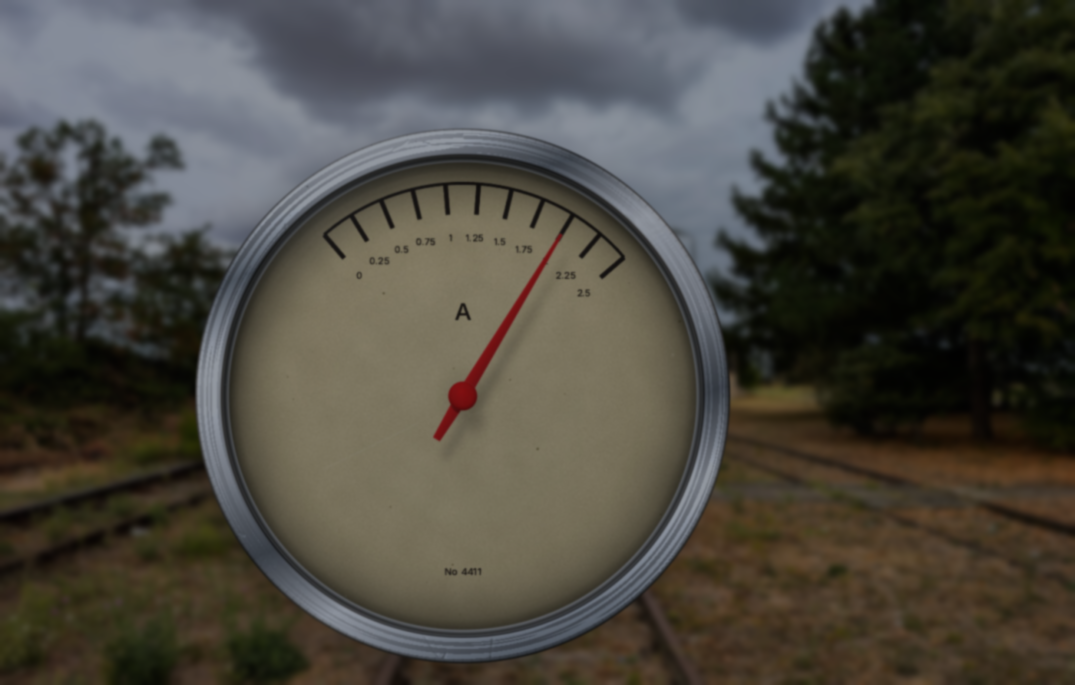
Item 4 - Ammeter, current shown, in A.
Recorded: 2 A
